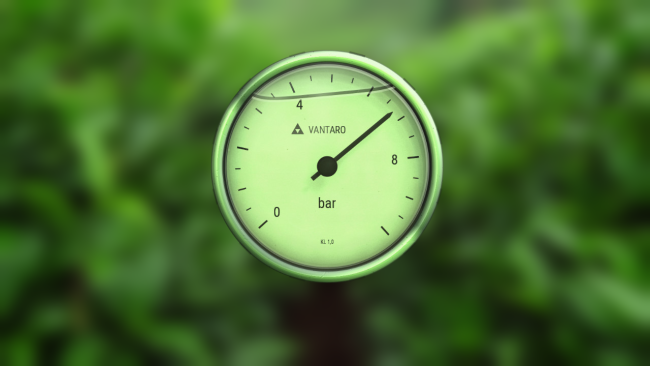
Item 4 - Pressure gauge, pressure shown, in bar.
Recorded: 6.75 bar
